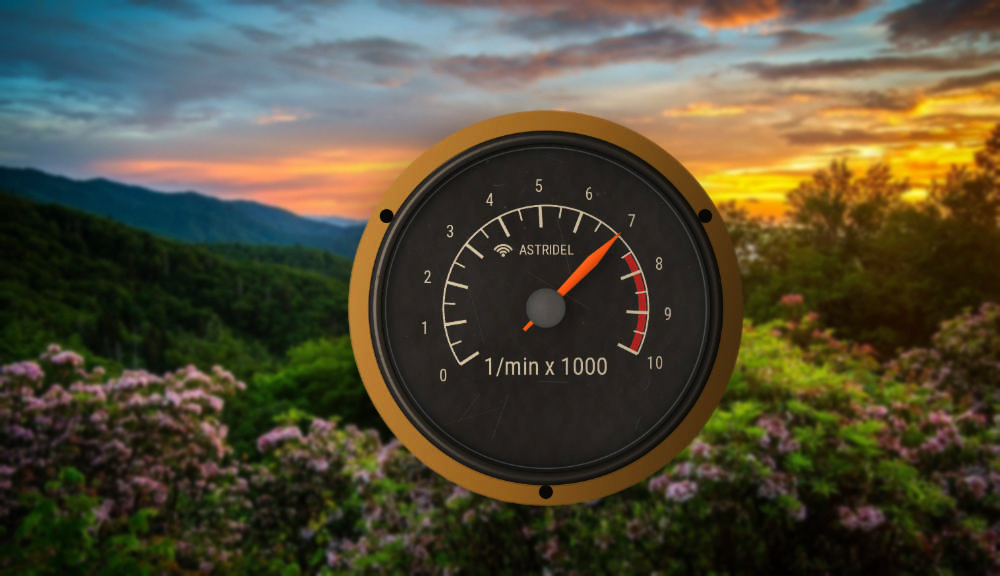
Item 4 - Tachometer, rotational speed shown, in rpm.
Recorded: 7000 rpm
